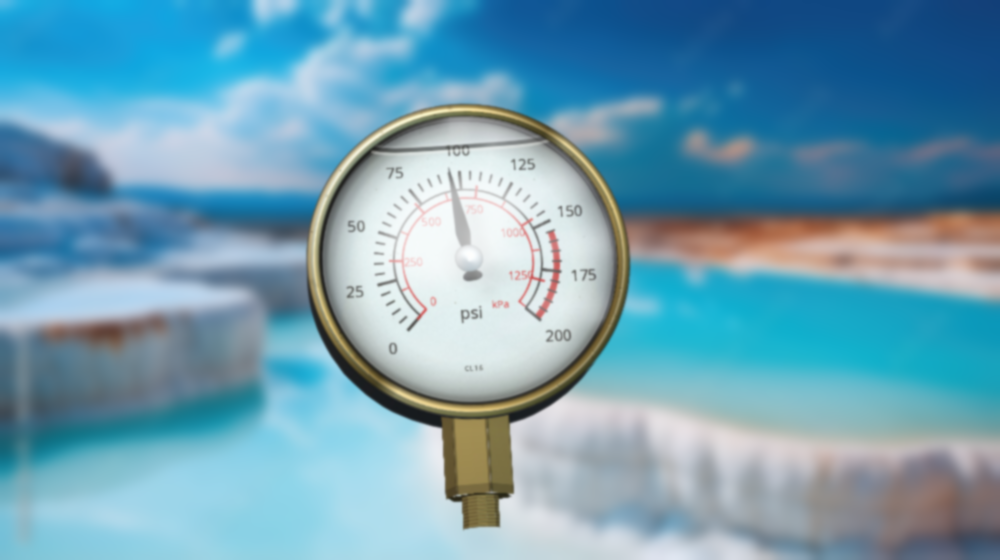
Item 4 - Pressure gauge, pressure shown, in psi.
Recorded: 95 psi
